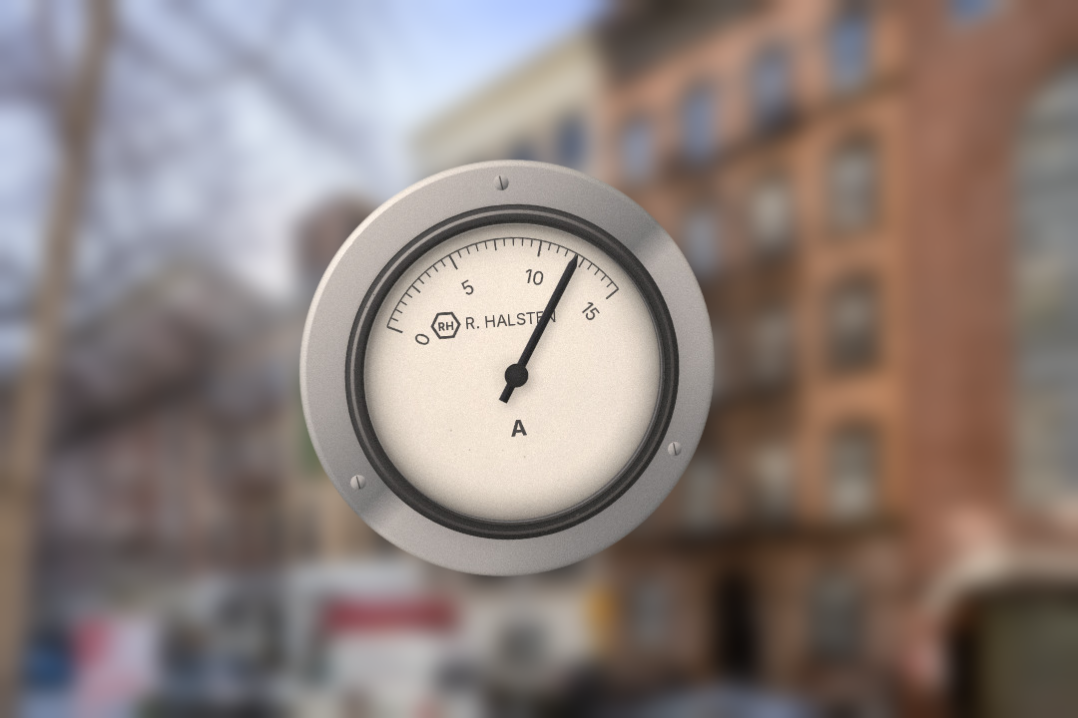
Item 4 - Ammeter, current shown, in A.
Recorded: 12 A
